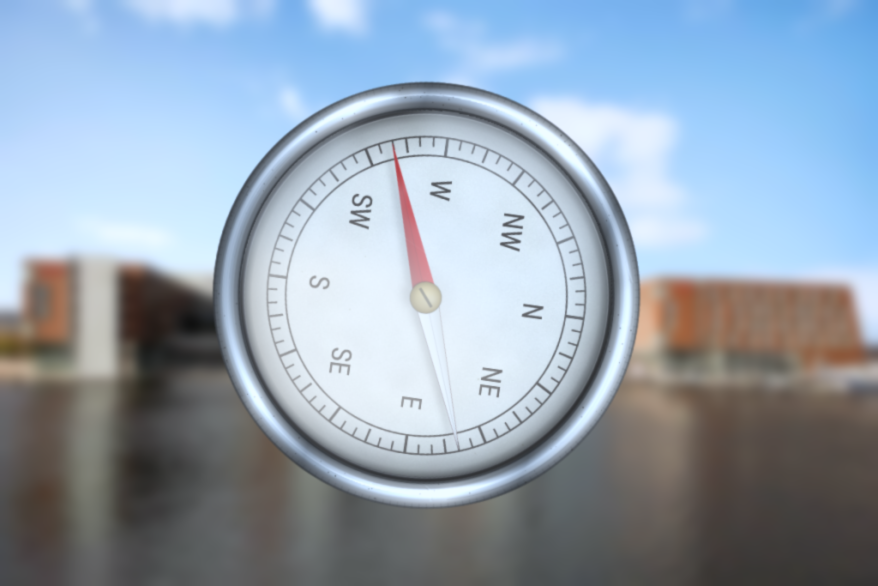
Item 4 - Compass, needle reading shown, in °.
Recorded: 250 °
